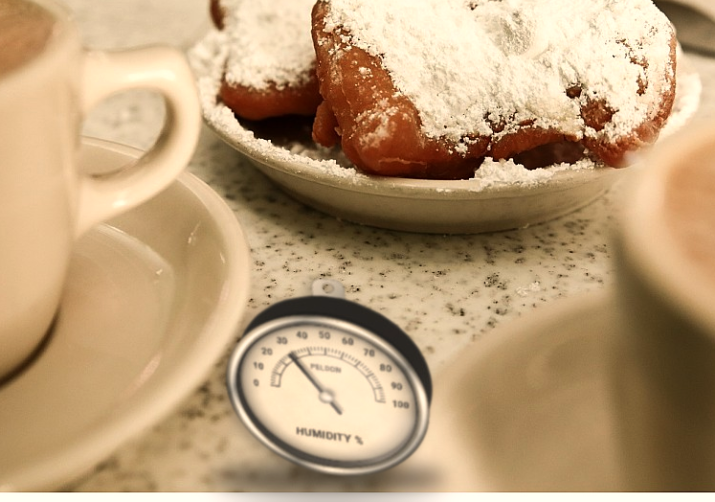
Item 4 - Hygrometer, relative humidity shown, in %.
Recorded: 30 %
